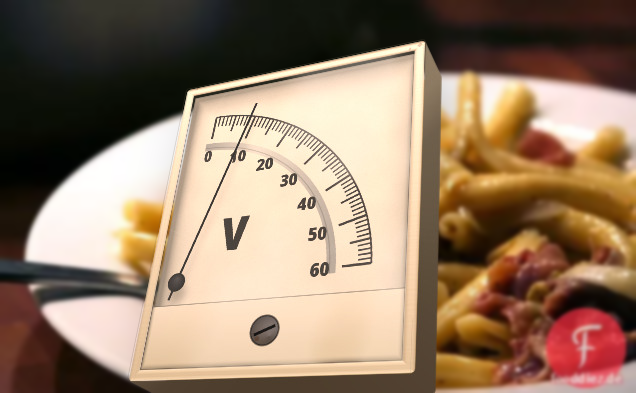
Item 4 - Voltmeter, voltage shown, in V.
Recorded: 10 V
